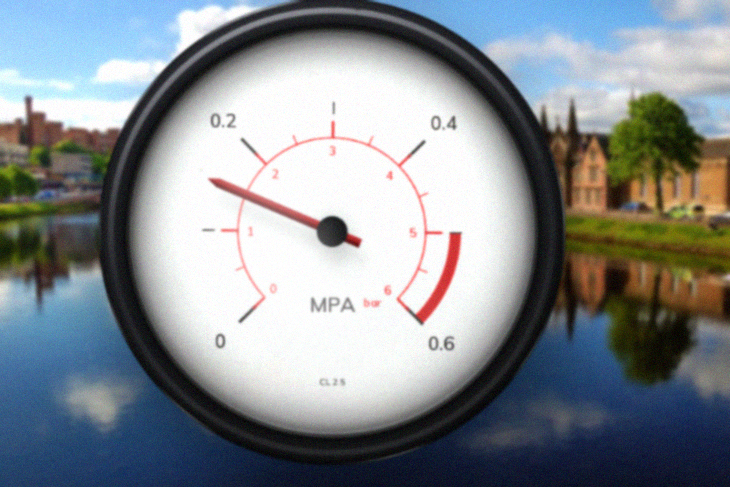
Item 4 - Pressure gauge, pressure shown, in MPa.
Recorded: 0.15 MPa
